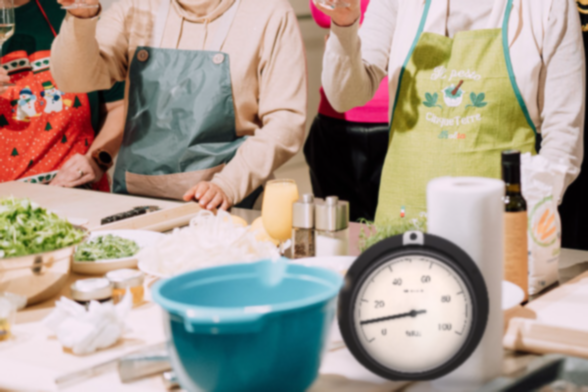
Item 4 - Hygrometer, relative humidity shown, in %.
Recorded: 10 %
